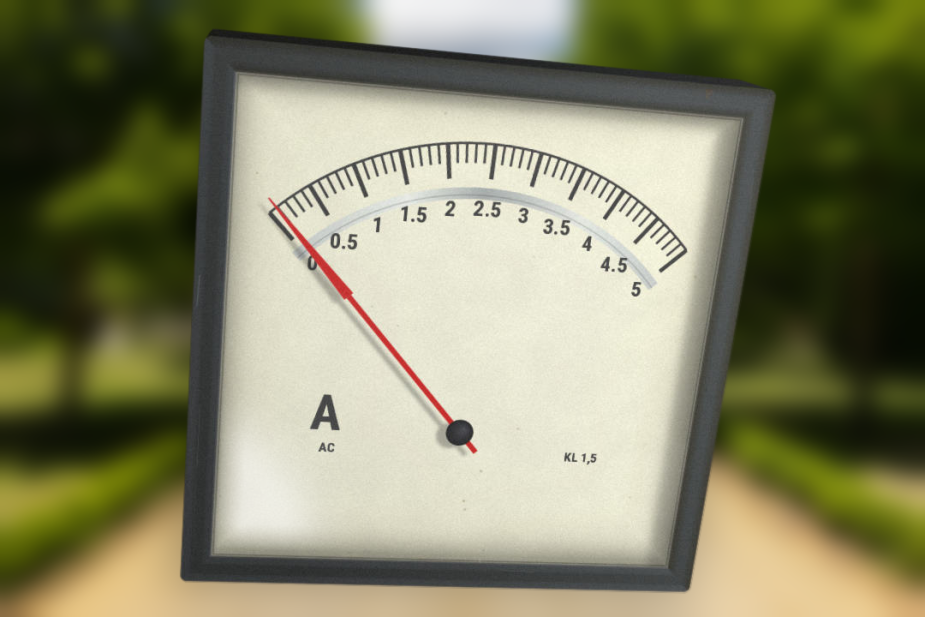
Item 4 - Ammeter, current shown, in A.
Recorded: 0.1 A
